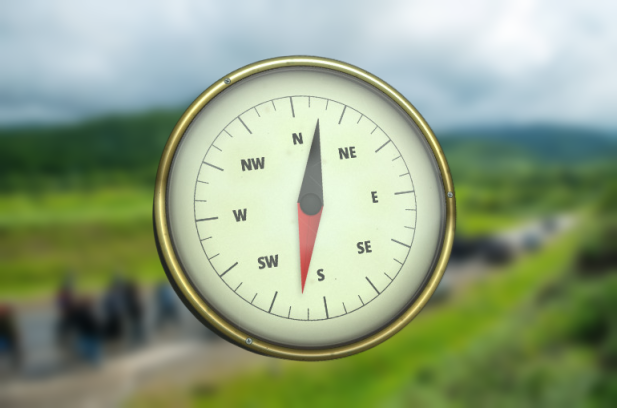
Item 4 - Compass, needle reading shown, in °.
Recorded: 195 °
